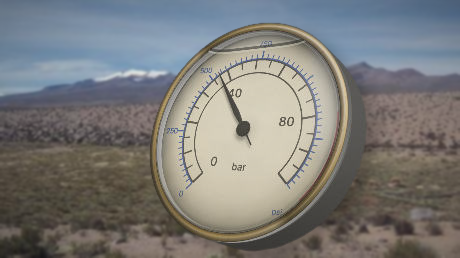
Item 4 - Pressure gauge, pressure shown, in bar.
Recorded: 37.5 bar
